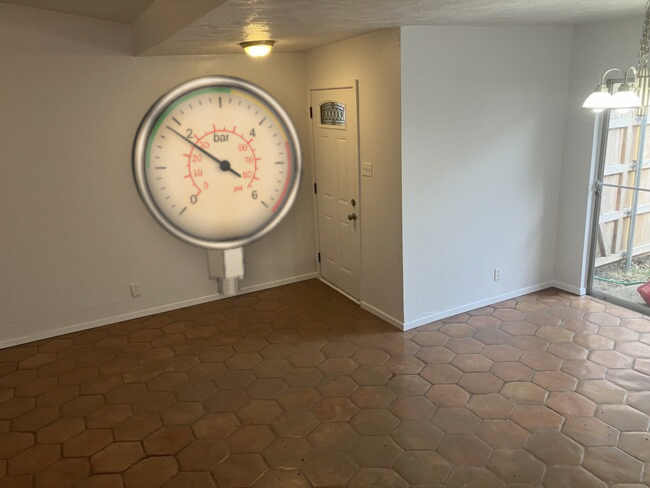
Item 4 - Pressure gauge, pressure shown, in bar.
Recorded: 1.8 bar
